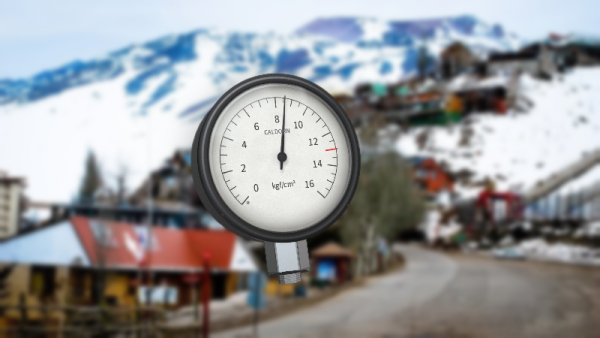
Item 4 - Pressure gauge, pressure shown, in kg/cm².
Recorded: 8.5 kg/cm²
